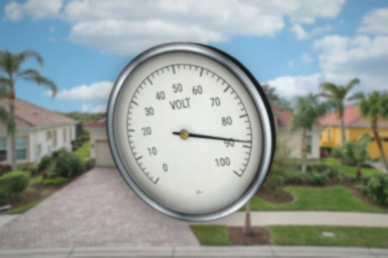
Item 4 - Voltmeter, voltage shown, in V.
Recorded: 88 V
